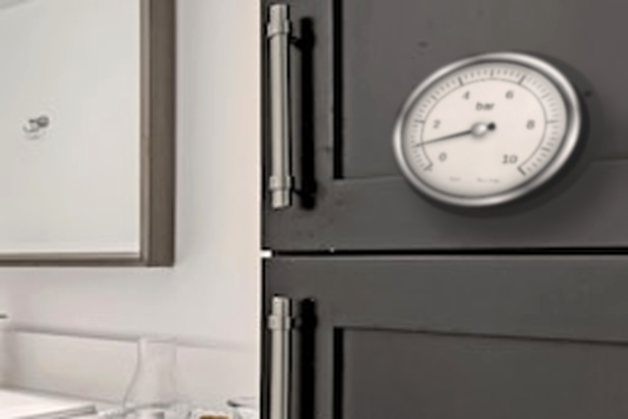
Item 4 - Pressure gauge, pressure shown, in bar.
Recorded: 1 bar
